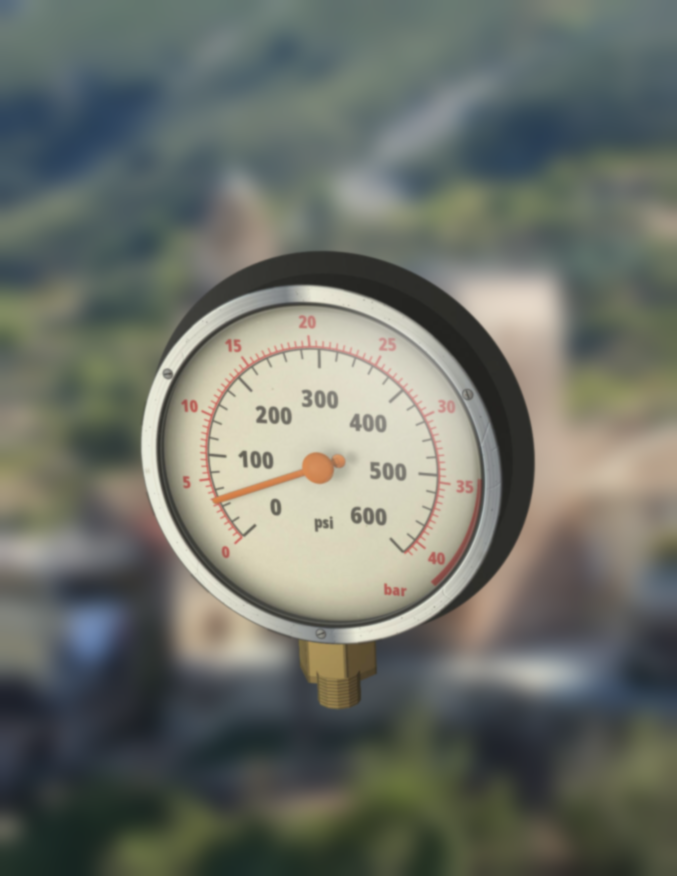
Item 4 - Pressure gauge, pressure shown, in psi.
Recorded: 50 psi
